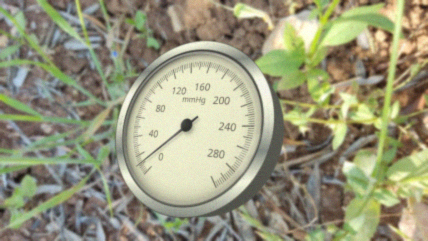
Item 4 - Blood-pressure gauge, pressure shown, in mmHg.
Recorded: 10 mmHg
